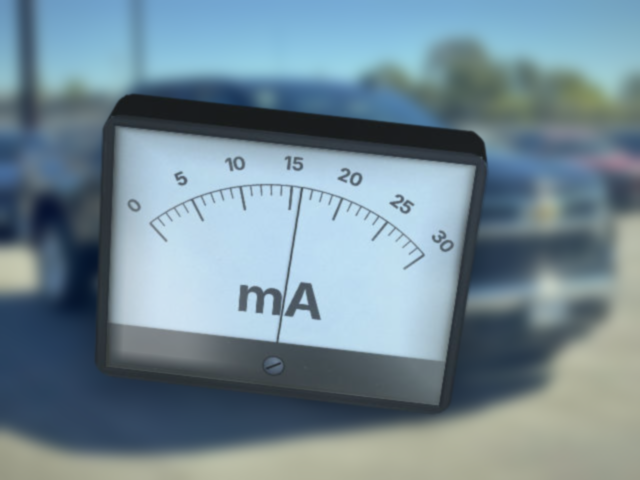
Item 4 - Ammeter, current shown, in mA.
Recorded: 16 mA
